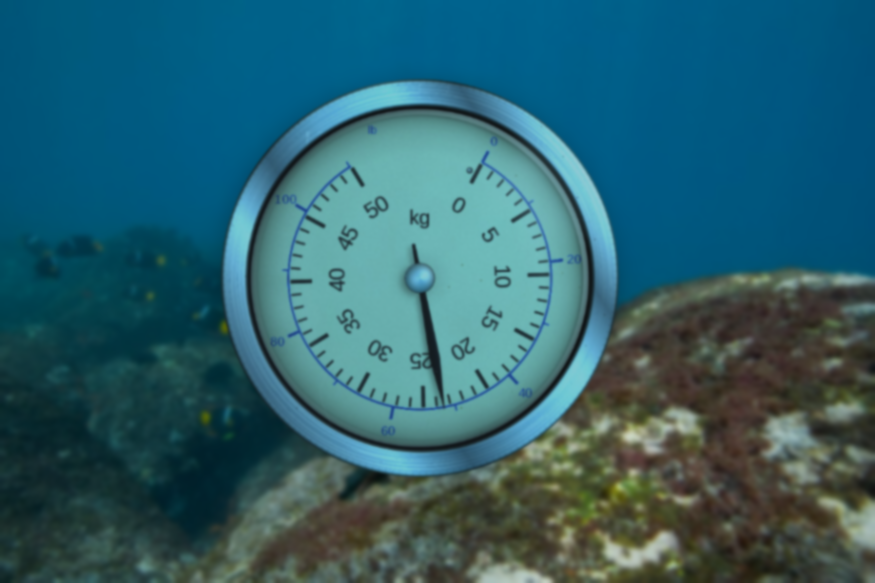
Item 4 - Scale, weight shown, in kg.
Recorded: 23.5 kg
